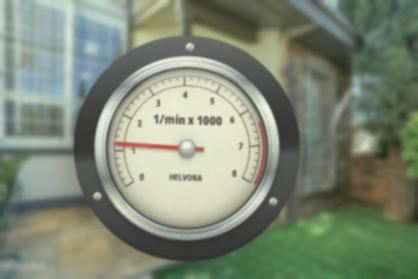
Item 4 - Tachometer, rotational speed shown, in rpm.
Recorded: 1200 rpm
